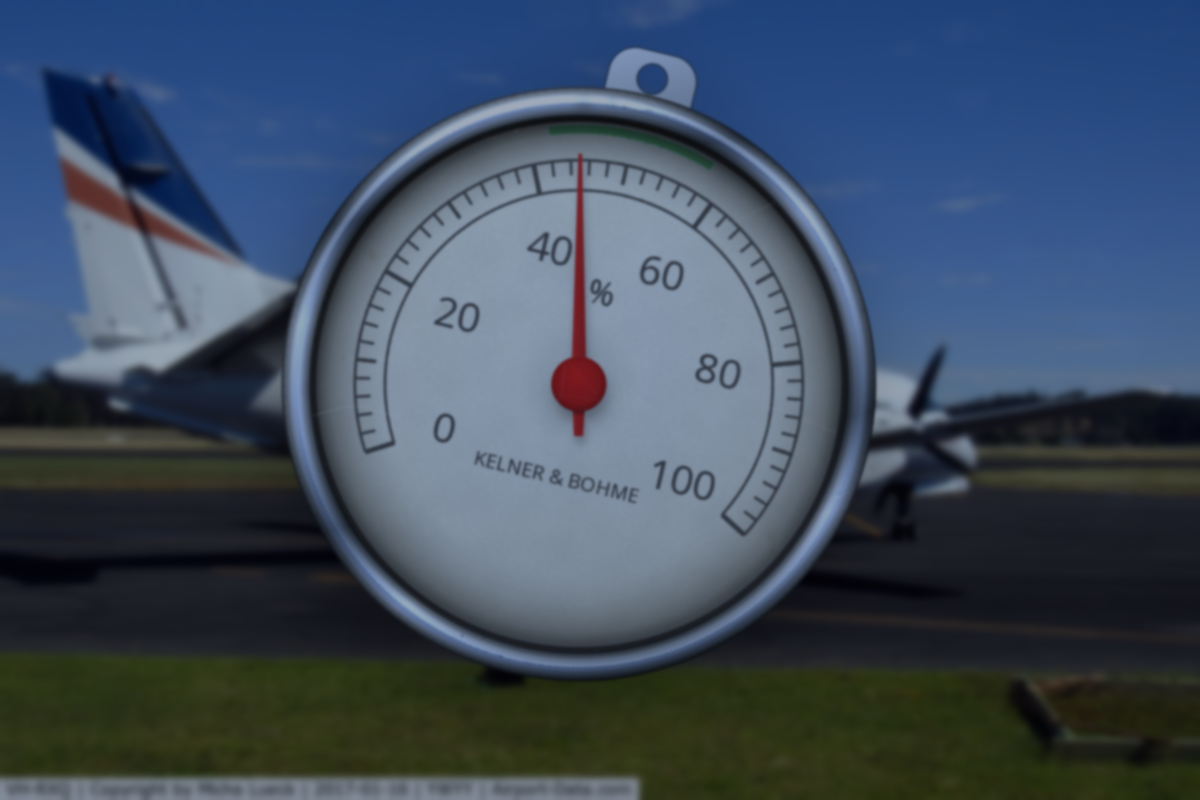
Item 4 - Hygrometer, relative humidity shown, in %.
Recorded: 45 %
